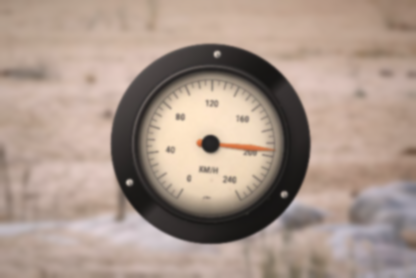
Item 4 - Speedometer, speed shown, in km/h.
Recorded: 195 km/h
